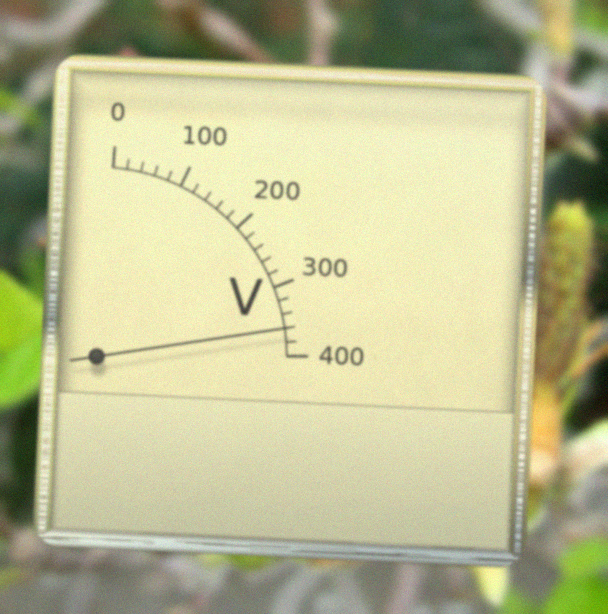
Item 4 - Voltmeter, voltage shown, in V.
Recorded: 360 V
